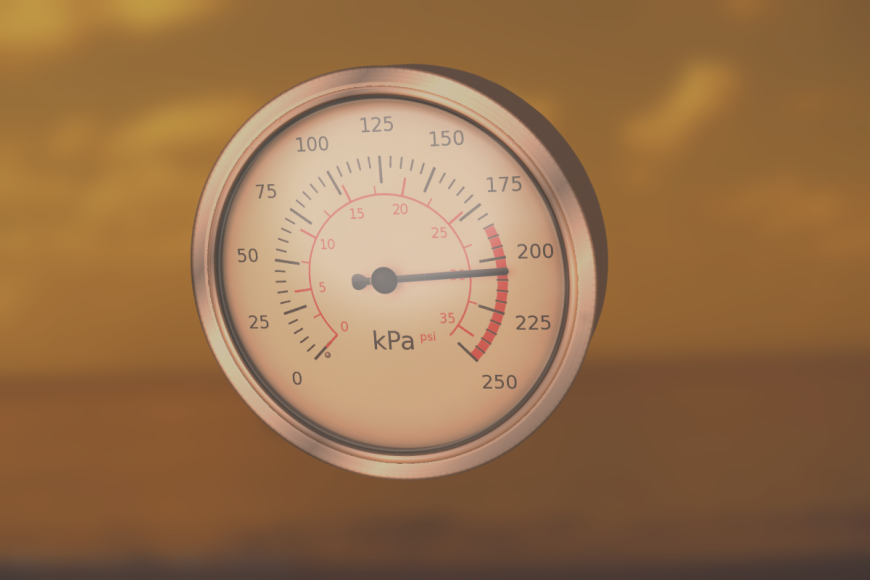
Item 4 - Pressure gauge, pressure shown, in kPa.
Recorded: 205 kPa
